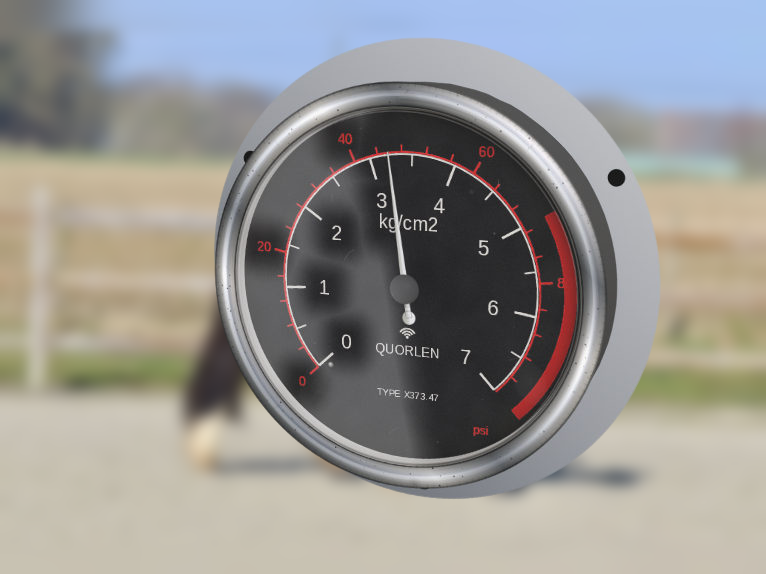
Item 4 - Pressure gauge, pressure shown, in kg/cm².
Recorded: 3.25 kg/cm²
